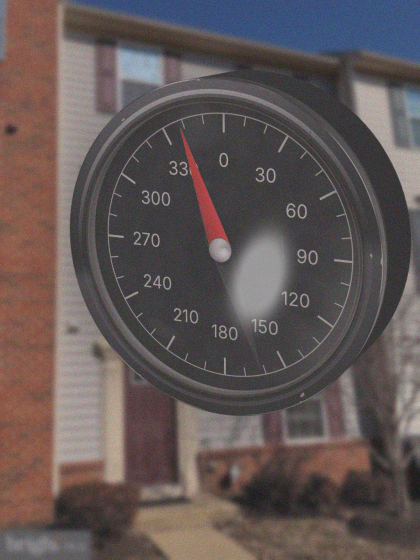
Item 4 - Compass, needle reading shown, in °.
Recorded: 340 °
